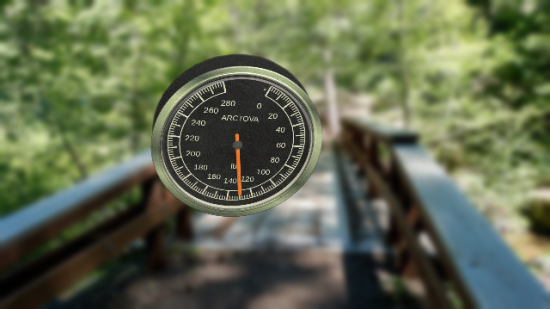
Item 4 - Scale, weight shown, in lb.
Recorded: 130 lb
